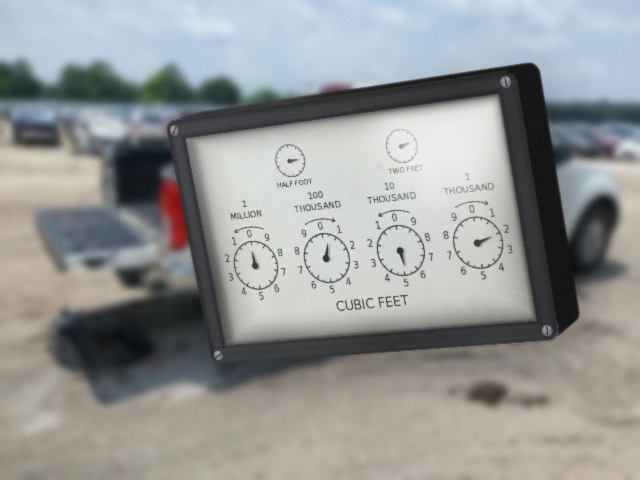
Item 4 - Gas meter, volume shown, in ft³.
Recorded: 5200 ft³
